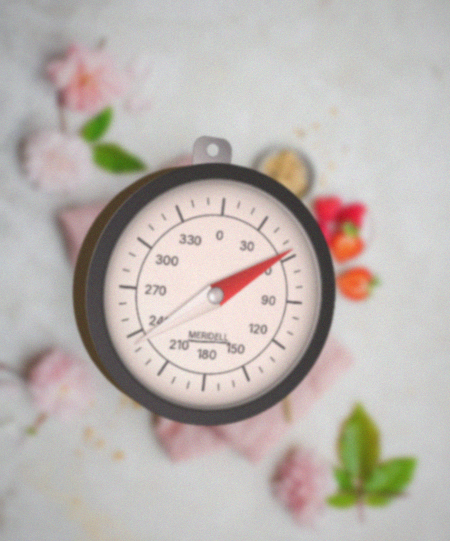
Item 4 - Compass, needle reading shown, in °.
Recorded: 55 °
